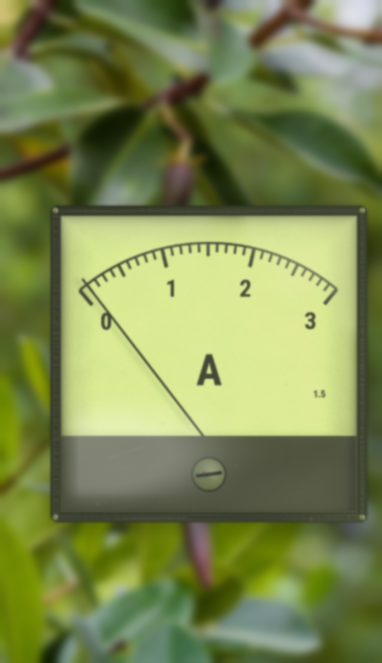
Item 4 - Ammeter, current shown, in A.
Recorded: 0.1 A
